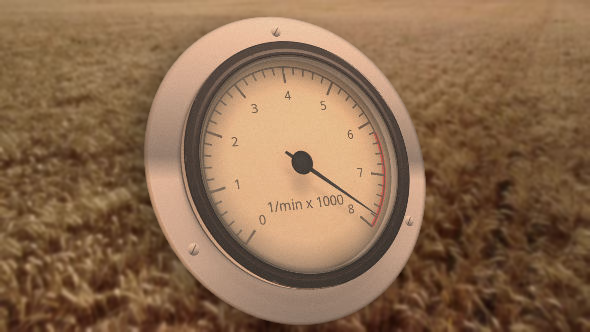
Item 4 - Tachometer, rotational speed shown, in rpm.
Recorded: 7800 rpm
